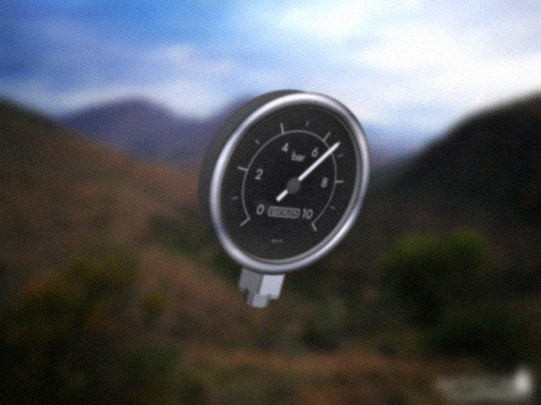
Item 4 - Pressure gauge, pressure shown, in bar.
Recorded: 6.5 bar
